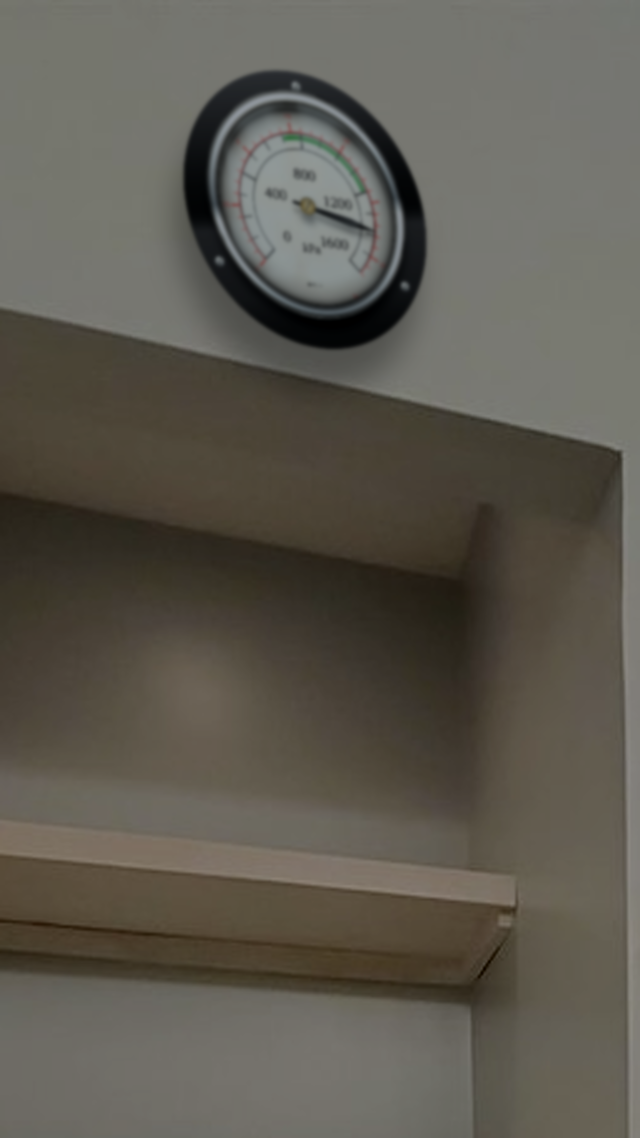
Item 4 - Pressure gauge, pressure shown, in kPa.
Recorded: 1400 kPa
